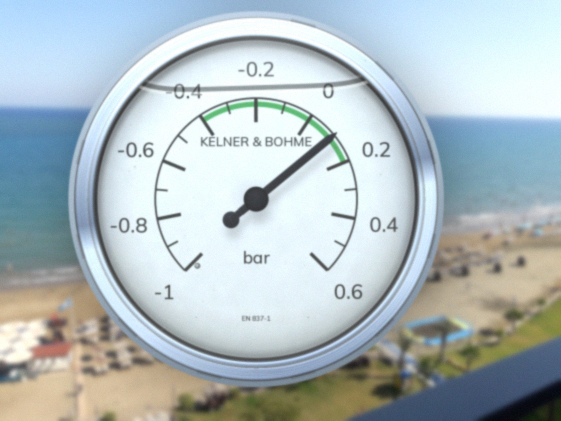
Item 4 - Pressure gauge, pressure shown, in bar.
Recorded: 0.1 bar
